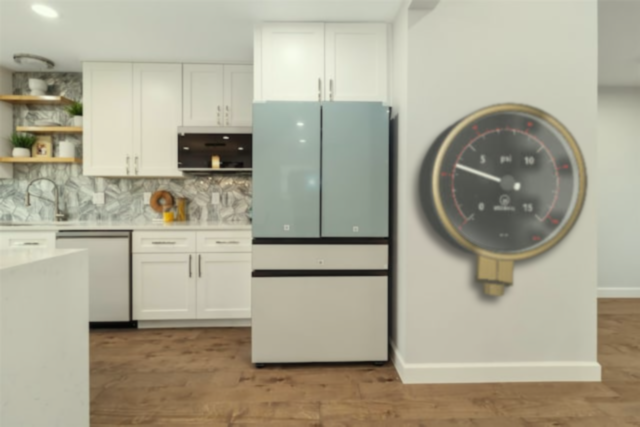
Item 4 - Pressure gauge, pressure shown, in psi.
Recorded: 3.5 psi
